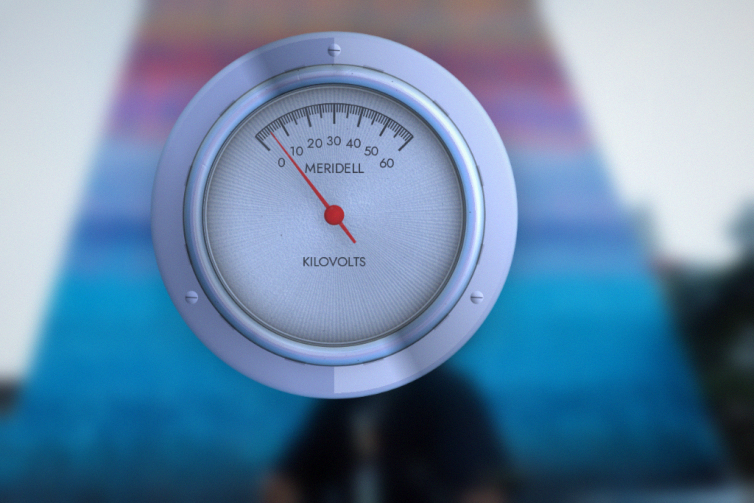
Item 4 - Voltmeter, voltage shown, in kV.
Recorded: 5 kV
